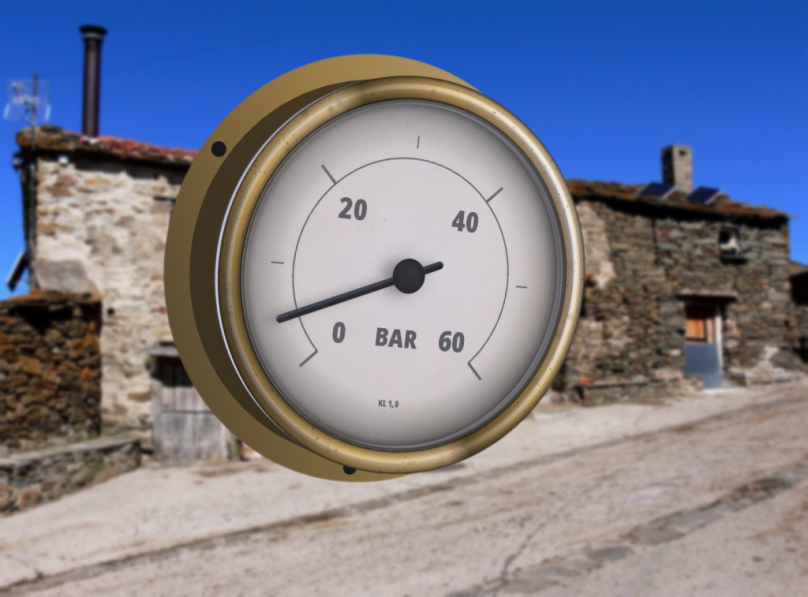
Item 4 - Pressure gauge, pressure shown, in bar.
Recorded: 5 bar
